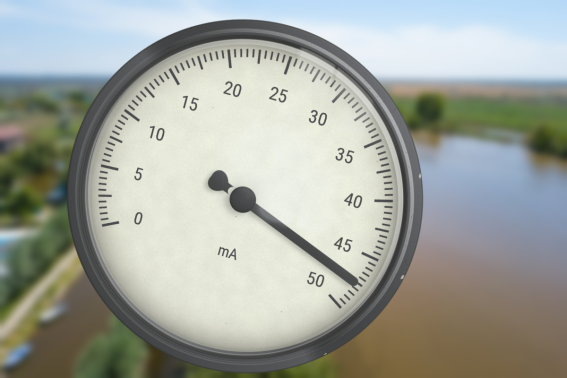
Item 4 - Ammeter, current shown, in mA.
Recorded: 47.5 mA
